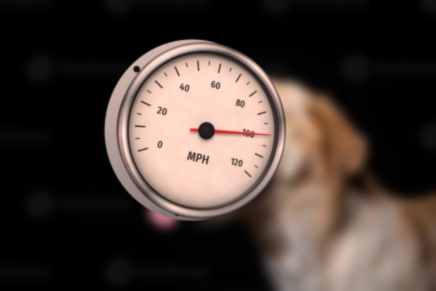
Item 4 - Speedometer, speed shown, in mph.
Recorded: 100 mph
